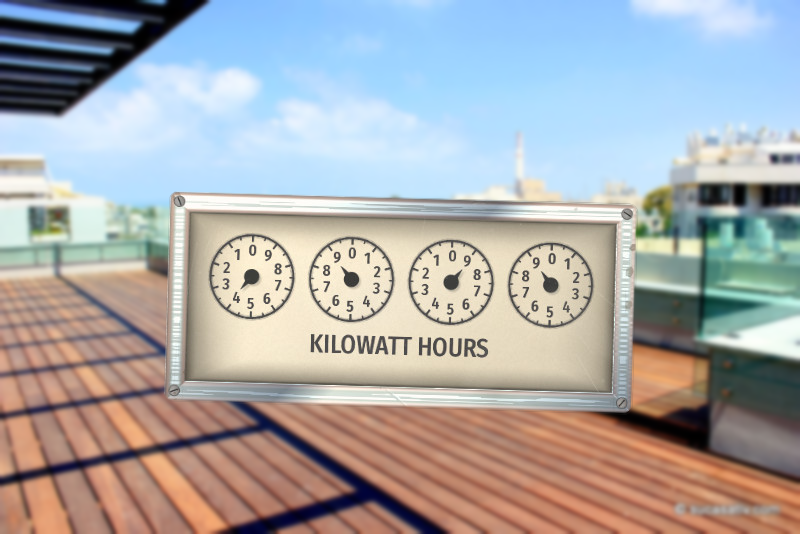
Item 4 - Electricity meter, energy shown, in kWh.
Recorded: 3889 kWh
